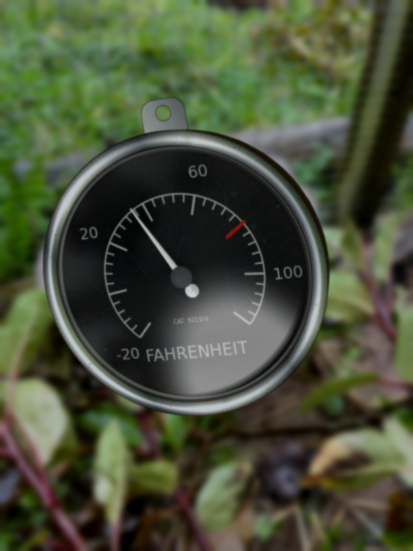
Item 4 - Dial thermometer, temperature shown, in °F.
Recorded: 36 °F
